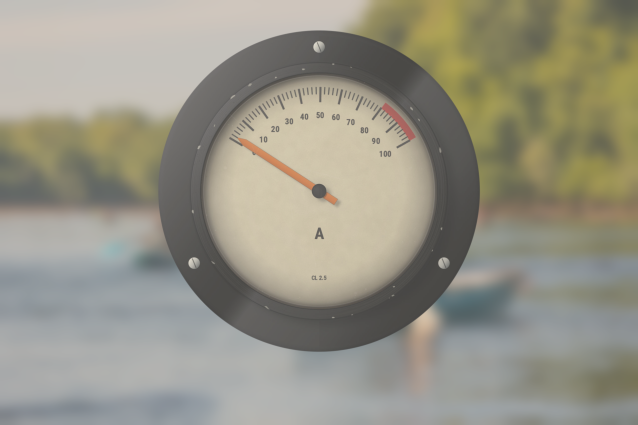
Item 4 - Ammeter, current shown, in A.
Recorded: 2 A
